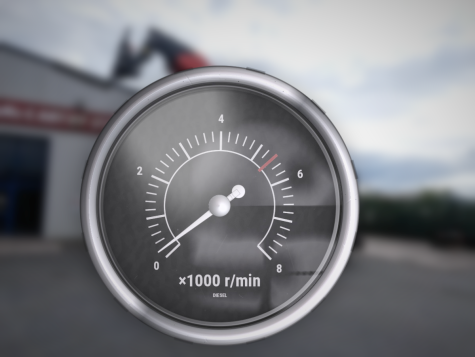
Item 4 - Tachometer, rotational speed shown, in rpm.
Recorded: 200 rpm
